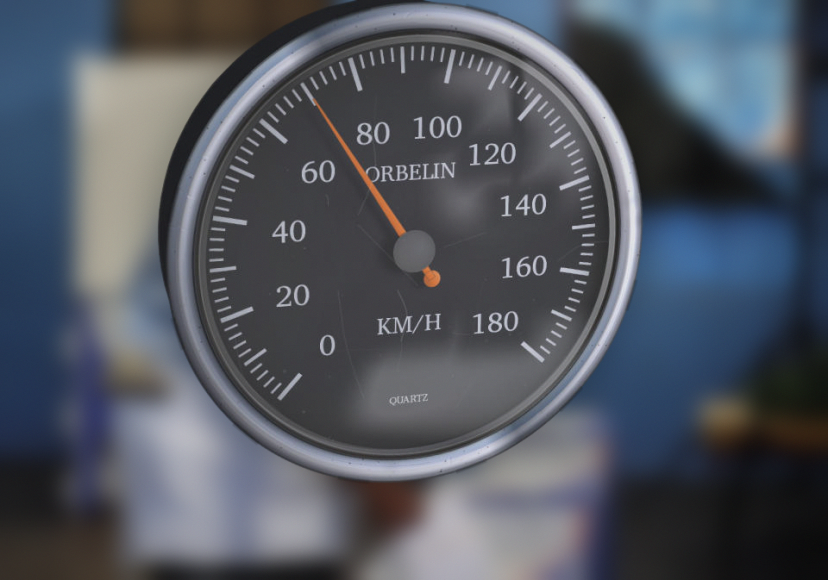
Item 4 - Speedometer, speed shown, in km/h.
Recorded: 70 km/h
